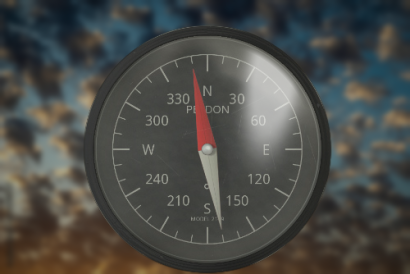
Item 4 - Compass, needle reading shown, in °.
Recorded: 350 °
